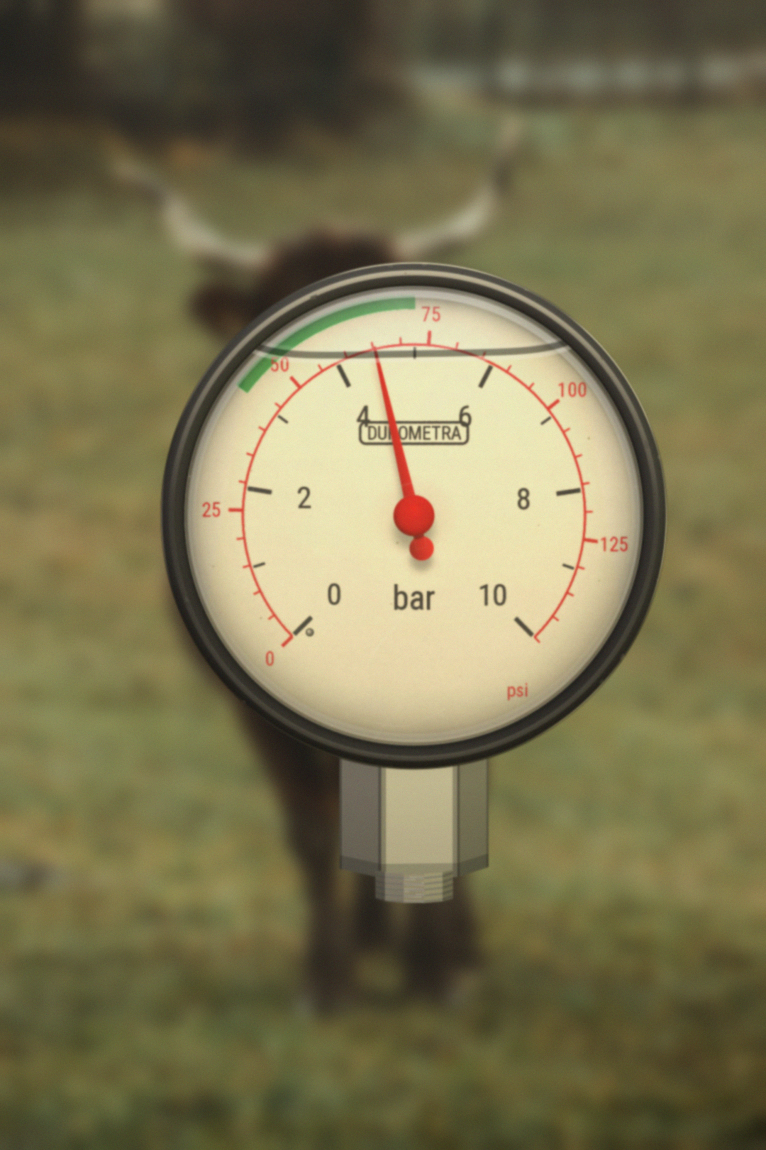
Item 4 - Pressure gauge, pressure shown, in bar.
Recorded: 4.5 bar
